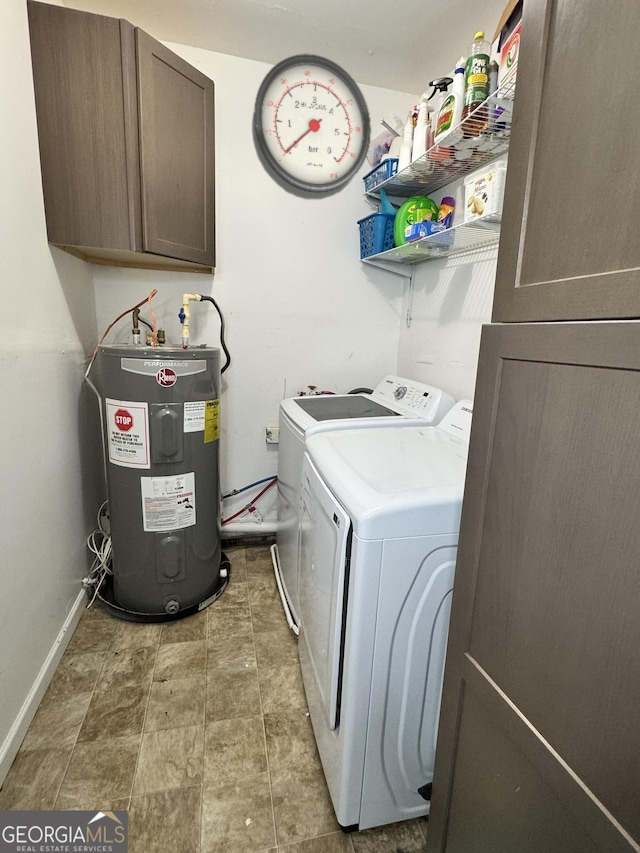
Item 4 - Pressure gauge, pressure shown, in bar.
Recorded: 0 bar
